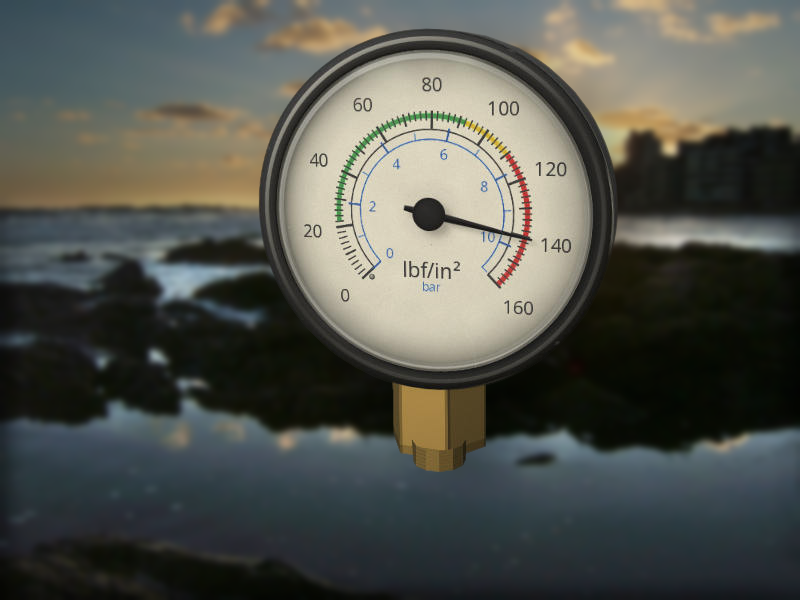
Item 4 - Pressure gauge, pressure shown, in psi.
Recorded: 140 psi
